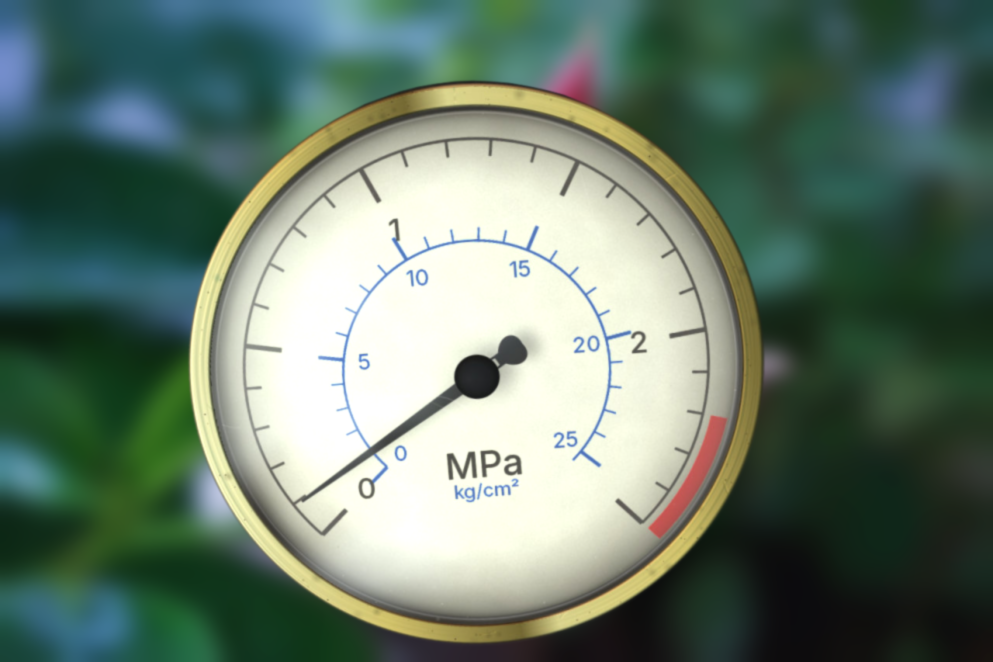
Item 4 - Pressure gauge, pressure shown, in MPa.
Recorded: 0.1 MPa
